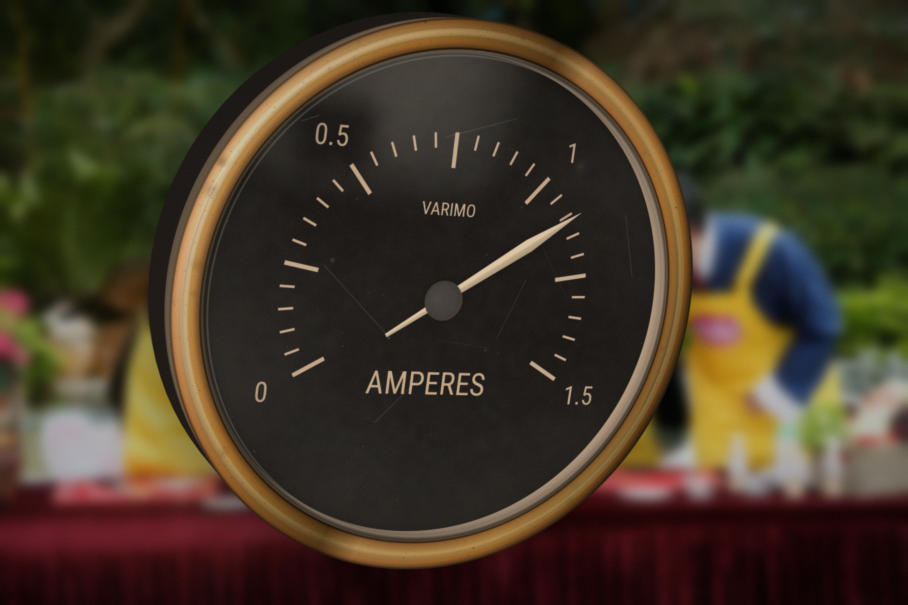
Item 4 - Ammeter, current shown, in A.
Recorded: 1.1 A
